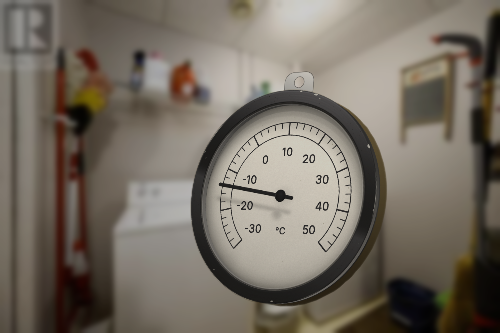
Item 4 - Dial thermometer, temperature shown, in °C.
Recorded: -14 °C
